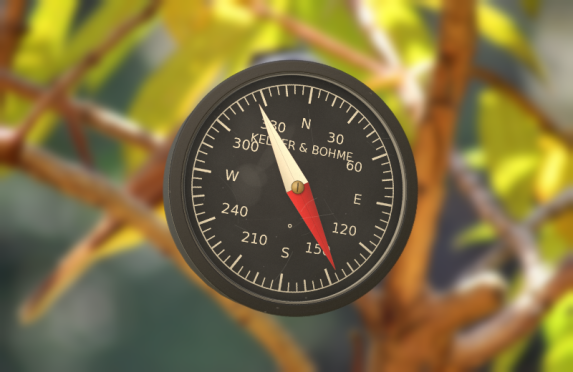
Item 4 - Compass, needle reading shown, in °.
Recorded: 145 °
